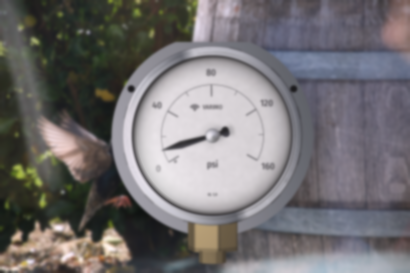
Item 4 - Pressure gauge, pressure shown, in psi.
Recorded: 10 psi
